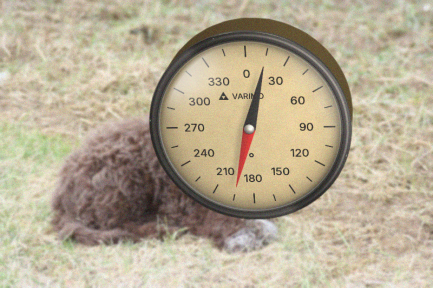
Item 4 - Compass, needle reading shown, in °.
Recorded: 195 °
